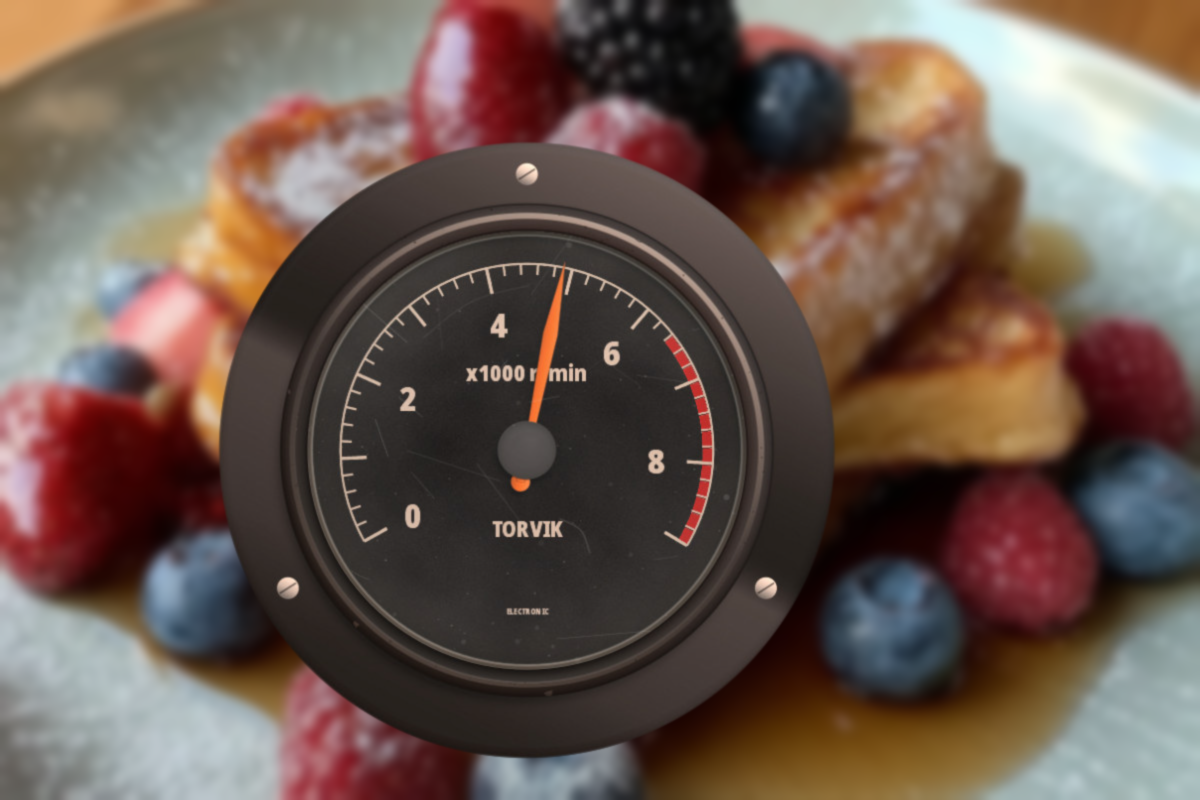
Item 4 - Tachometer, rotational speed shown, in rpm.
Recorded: 4900 rpm
